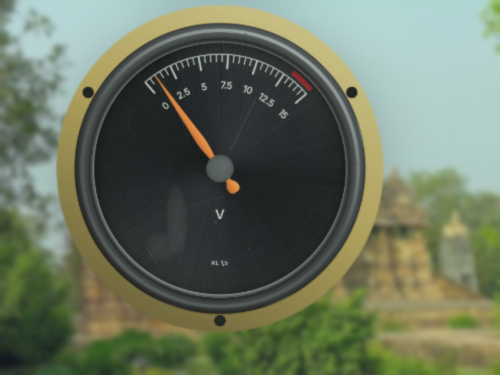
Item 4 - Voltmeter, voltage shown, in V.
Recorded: 1 V
